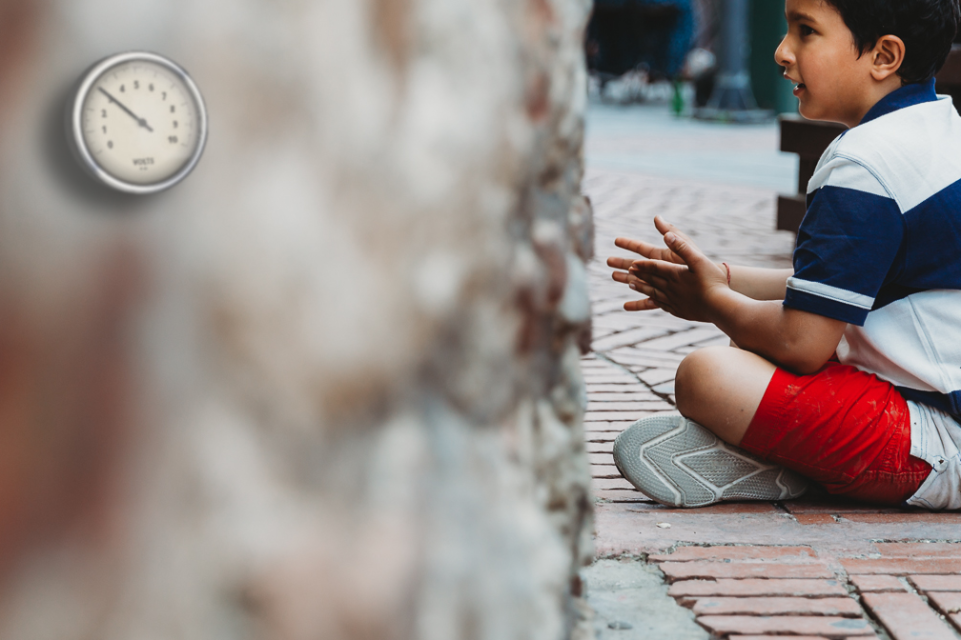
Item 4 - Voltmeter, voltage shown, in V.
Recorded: 3 V
